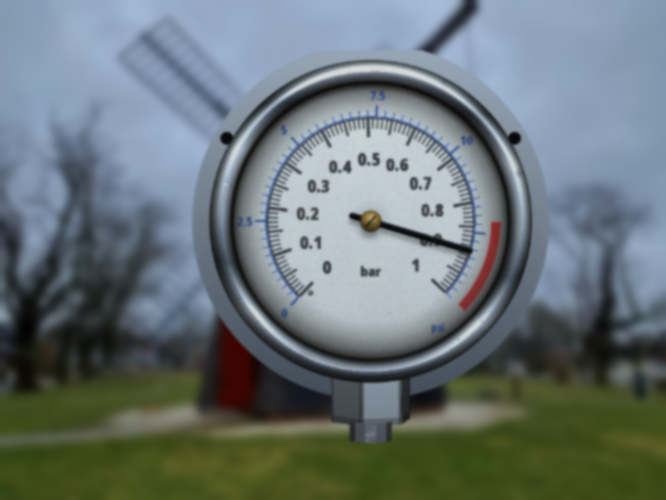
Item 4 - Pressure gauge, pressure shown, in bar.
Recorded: 0.9 bar
